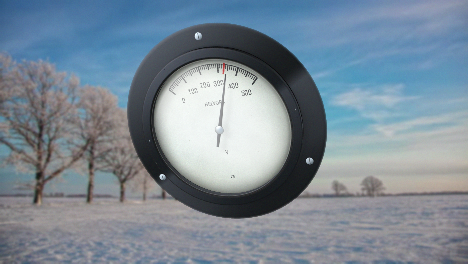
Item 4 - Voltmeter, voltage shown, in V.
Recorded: 350 V
